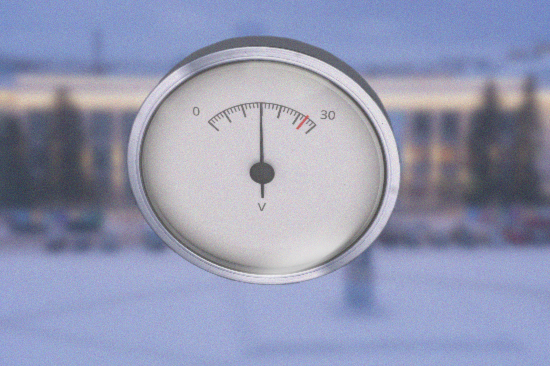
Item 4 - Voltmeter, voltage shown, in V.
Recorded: 15 V
